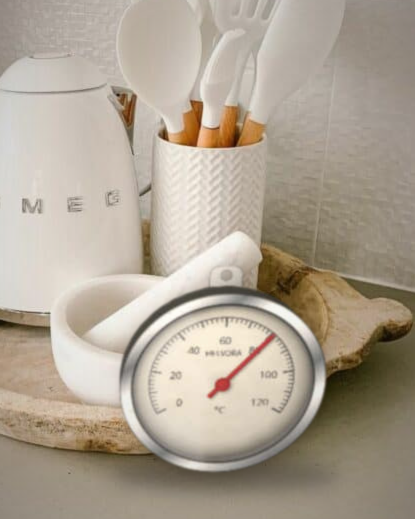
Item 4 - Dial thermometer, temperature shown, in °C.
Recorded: 80 °C
